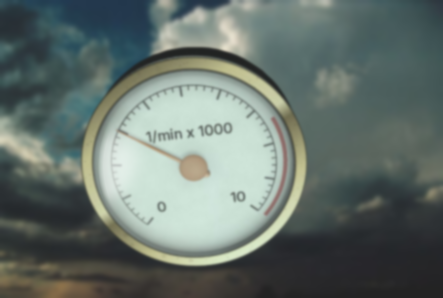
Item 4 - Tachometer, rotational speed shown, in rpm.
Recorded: 3000 rpm
